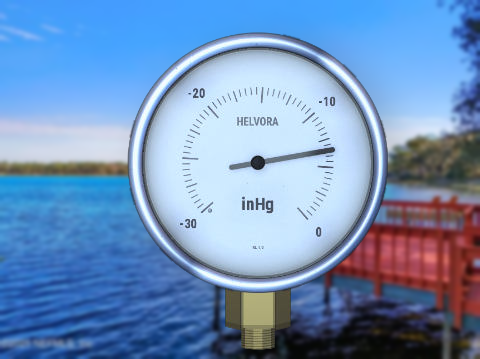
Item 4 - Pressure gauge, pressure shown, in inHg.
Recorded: -6.5 inHg
